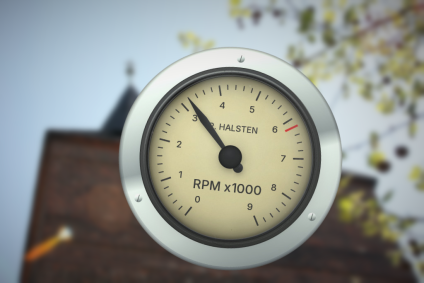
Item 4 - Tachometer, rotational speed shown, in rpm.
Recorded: 3200 rpm
